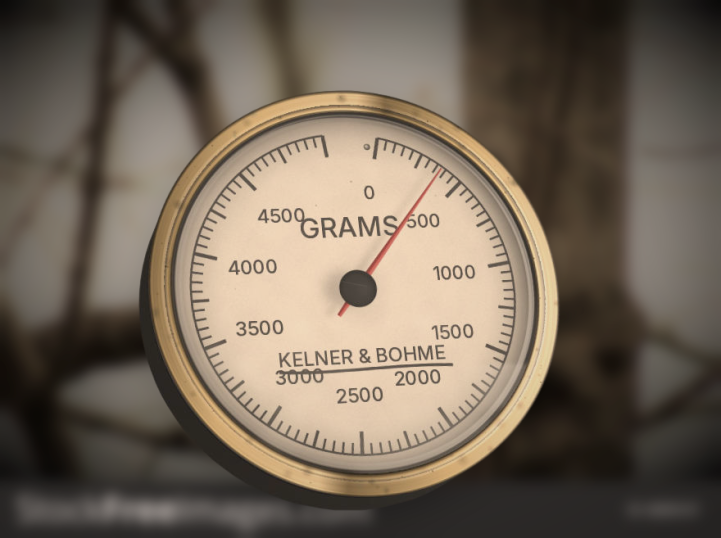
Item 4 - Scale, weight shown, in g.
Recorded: 375 g
